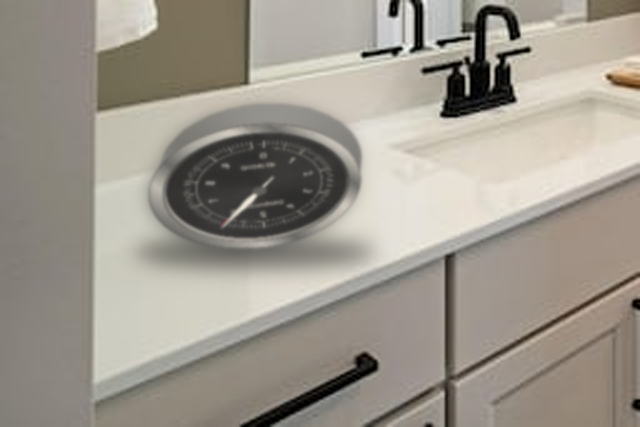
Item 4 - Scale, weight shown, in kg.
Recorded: 6 kg
